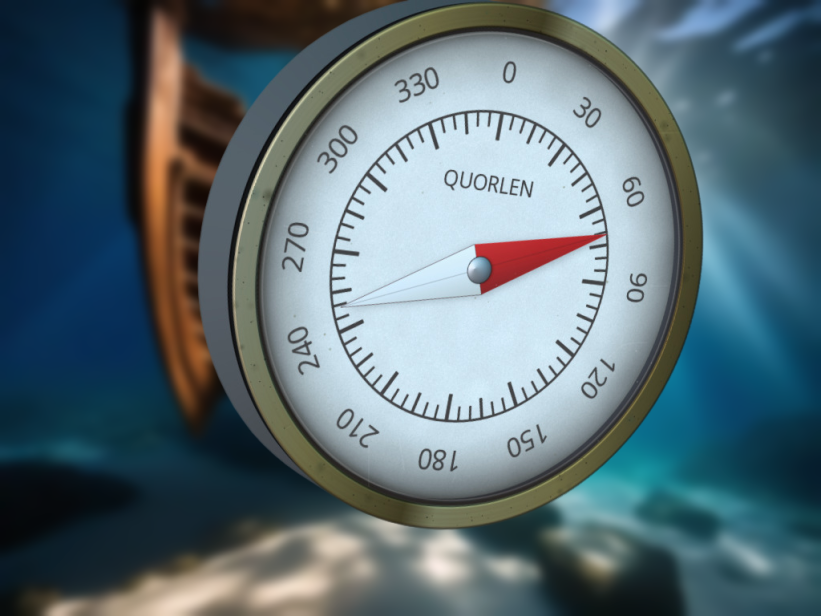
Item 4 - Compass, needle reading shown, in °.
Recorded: 70 °
